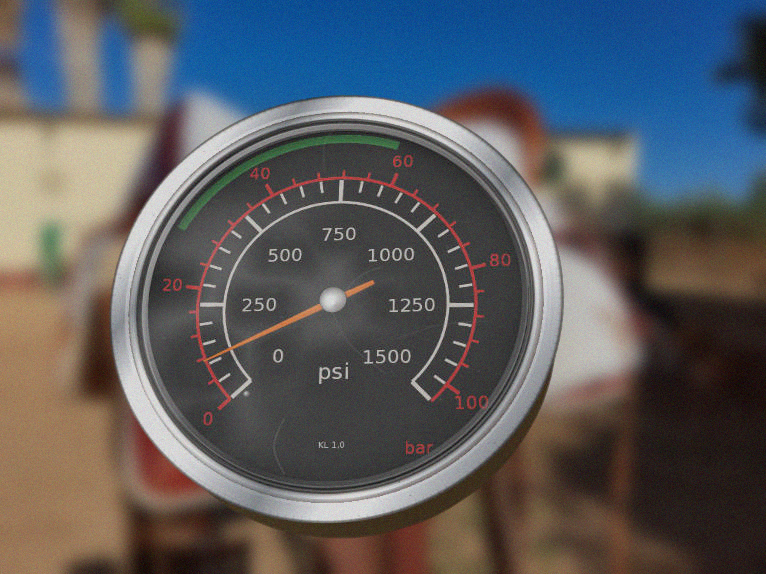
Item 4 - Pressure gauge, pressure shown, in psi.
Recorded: 100 psi
